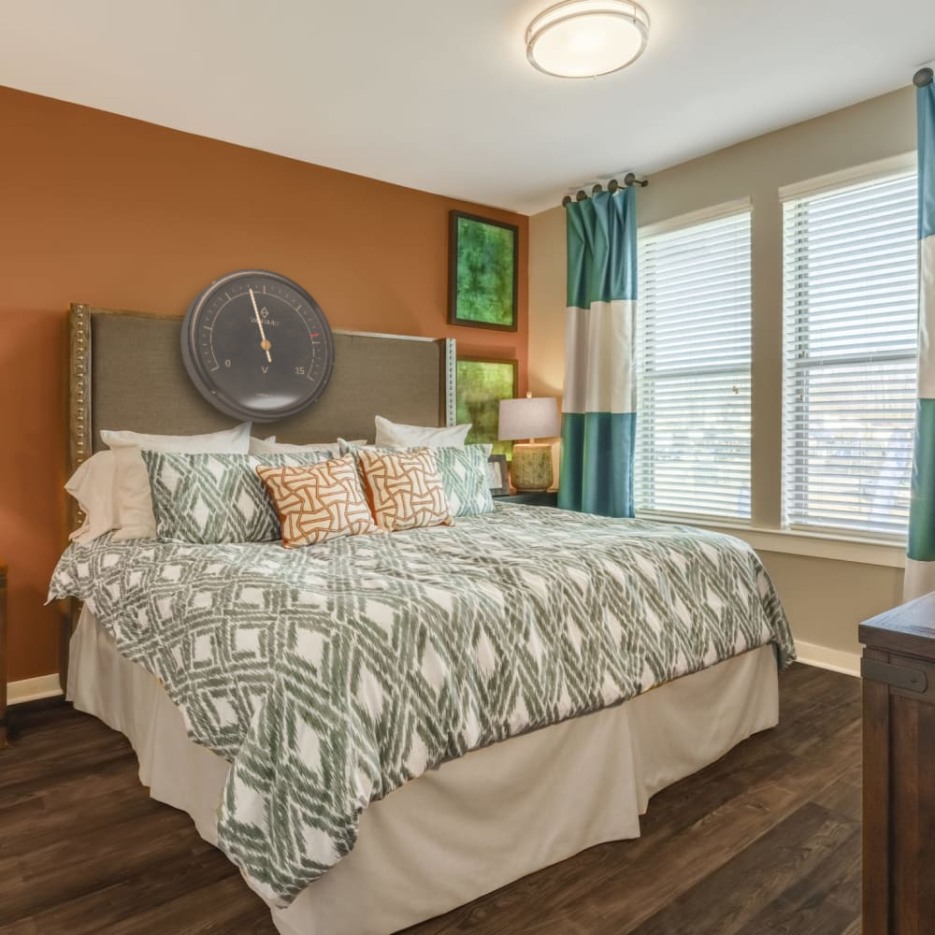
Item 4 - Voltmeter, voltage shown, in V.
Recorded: 6.5 V
